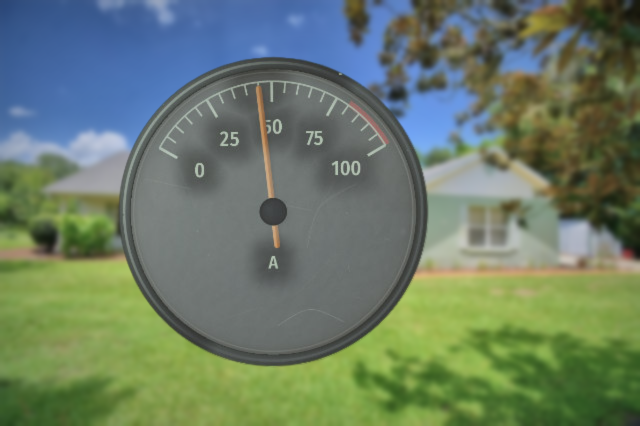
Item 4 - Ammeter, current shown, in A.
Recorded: 45 A
